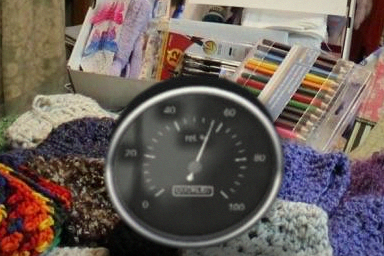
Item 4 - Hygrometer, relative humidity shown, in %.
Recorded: 56 %
